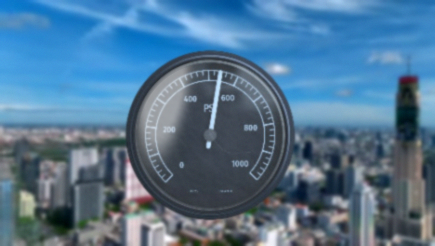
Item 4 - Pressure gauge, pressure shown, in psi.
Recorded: 540 psi
